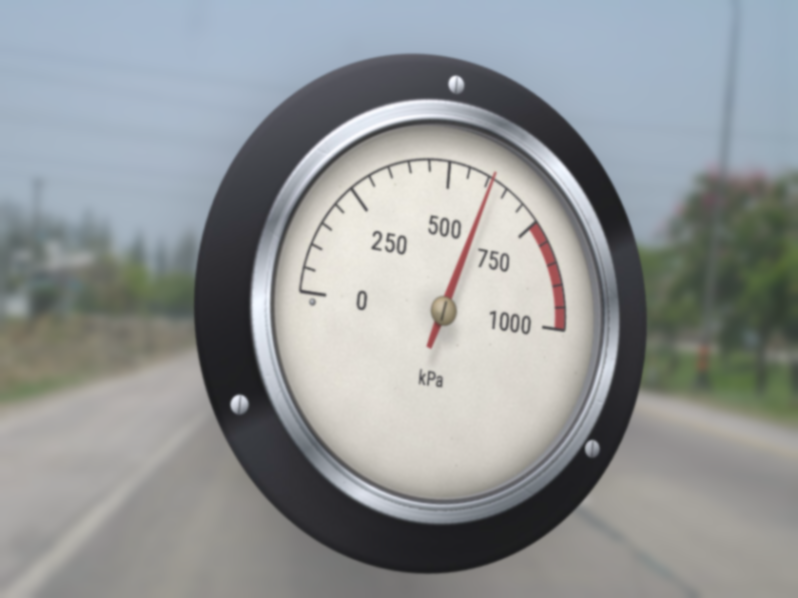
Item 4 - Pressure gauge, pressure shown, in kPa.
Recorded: 600 kPa
